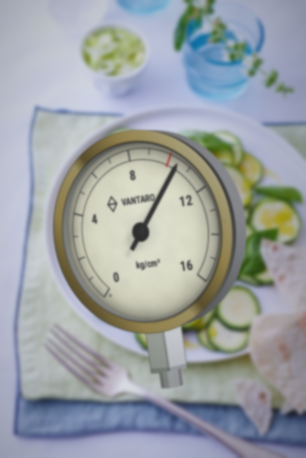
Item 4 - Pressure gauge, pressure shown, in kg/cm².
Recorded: 10.5 kg/cm²
